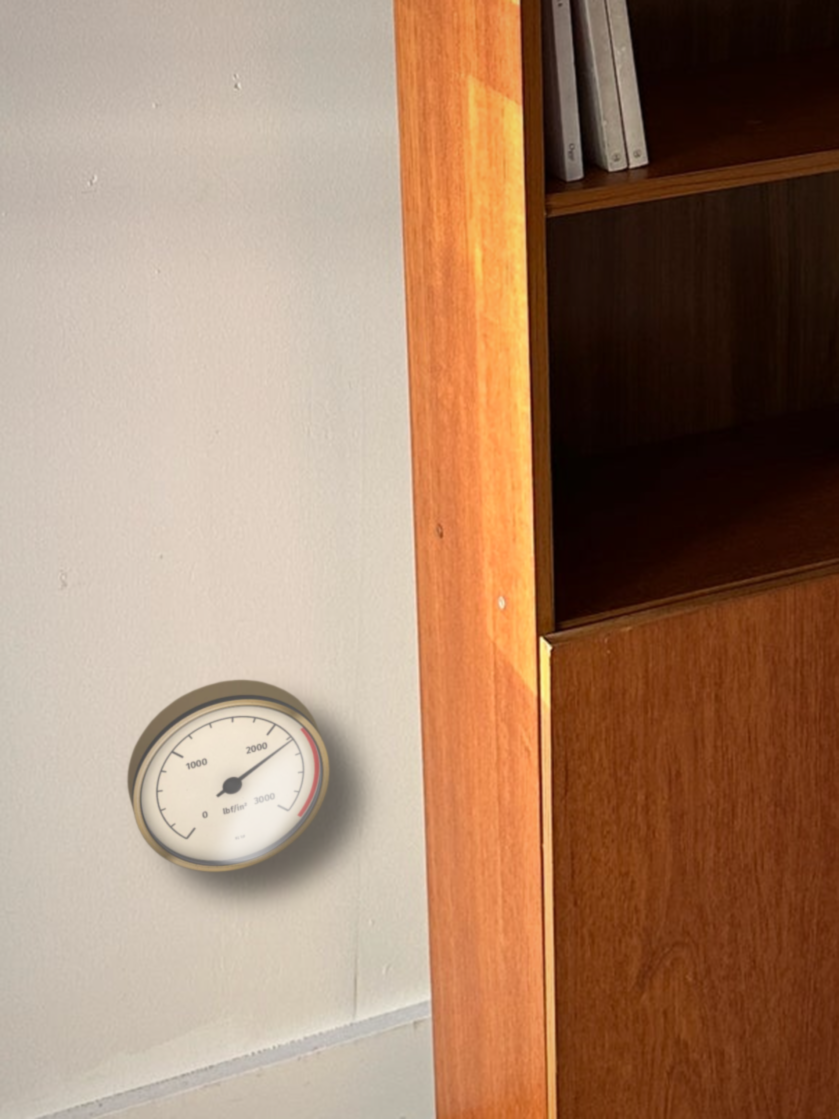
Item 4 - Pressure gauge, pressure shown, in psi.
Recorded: 2200 psi
